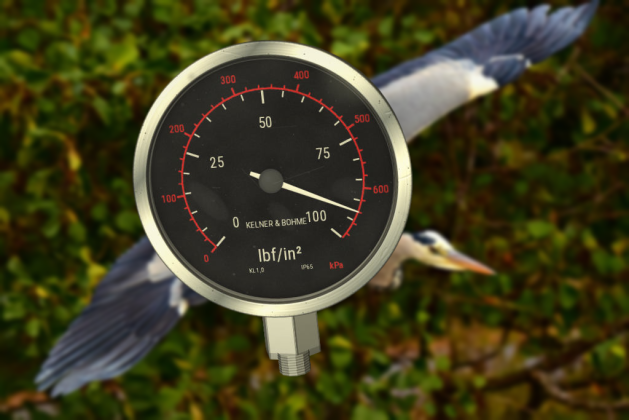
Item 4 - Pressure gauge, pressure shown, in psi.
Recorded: 92.5 psi
